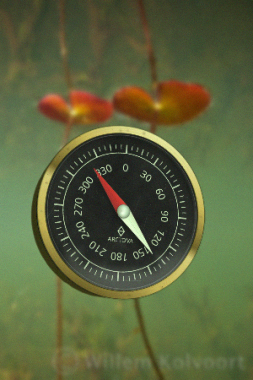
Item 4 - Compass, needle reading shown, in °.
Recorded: 320 °
